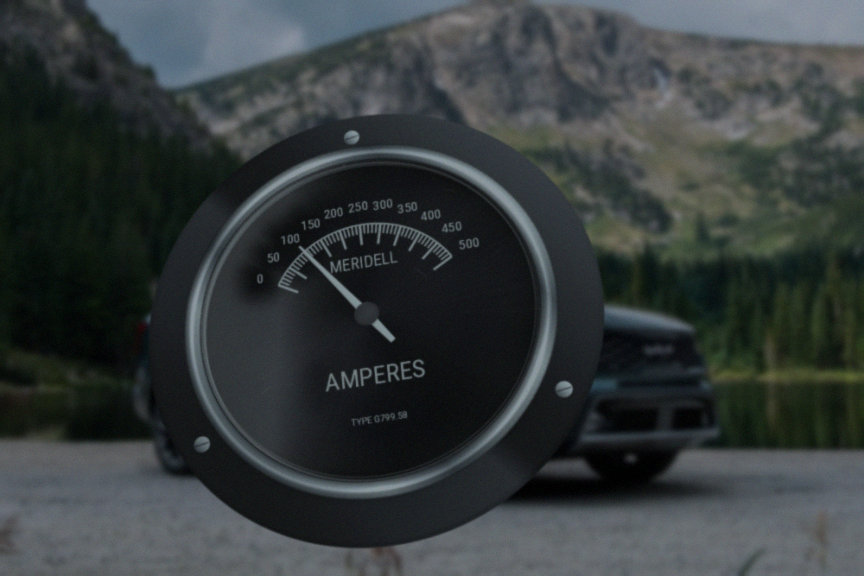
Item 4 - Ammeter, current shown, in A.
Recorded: 100 A
